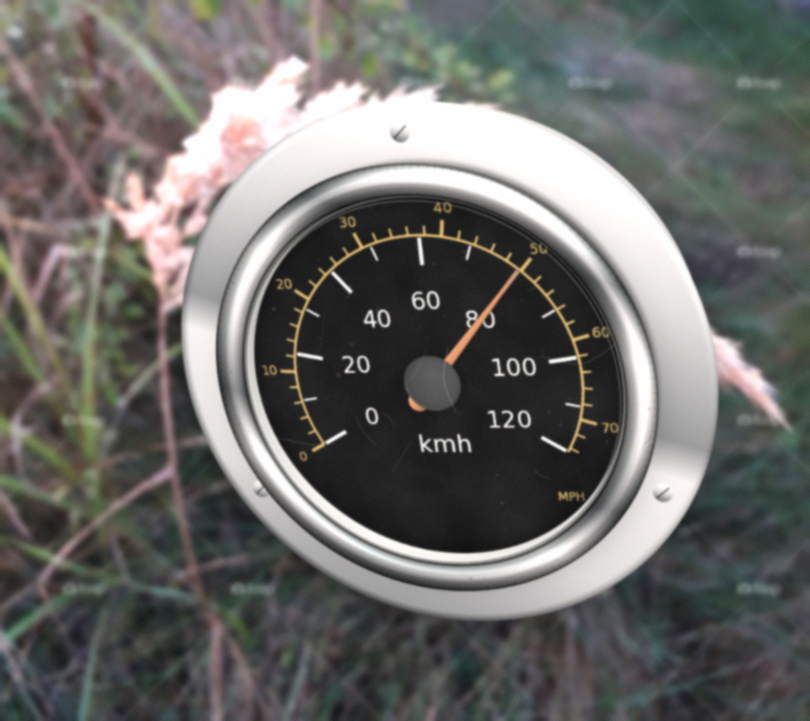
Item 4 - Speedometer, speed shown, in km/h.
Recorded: 80 km/h
